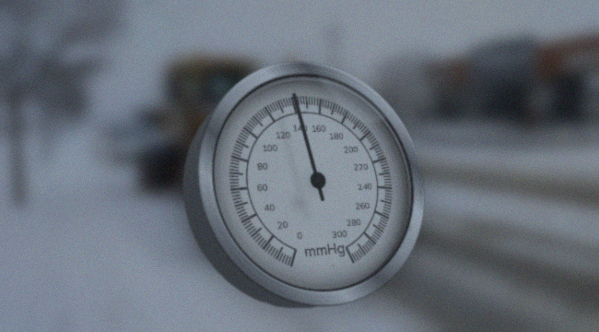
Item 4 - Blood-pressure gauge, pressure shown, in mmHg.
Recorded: 140 mmHg
